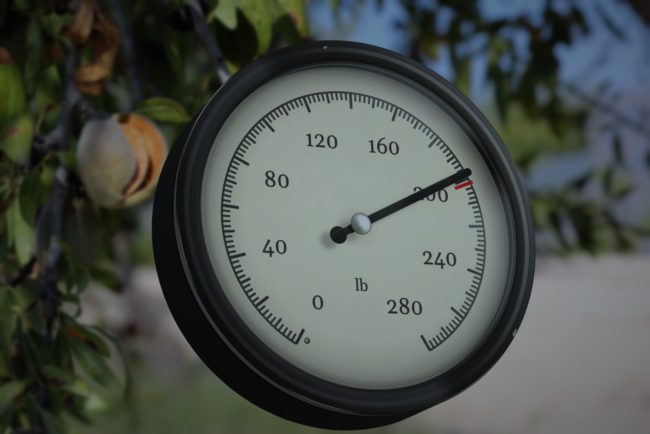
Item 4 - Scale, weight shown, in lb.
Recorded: 198 lb
